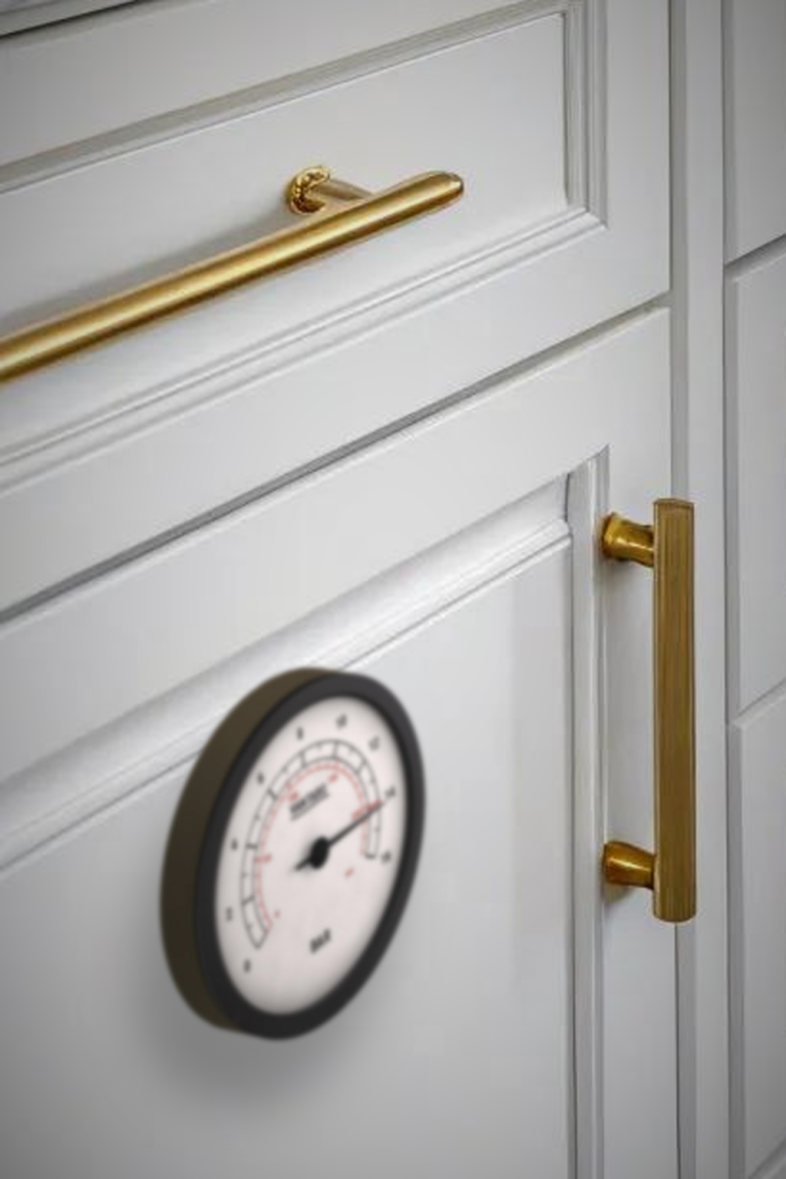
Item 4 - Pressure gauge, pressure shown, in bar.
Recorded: 14 bar
